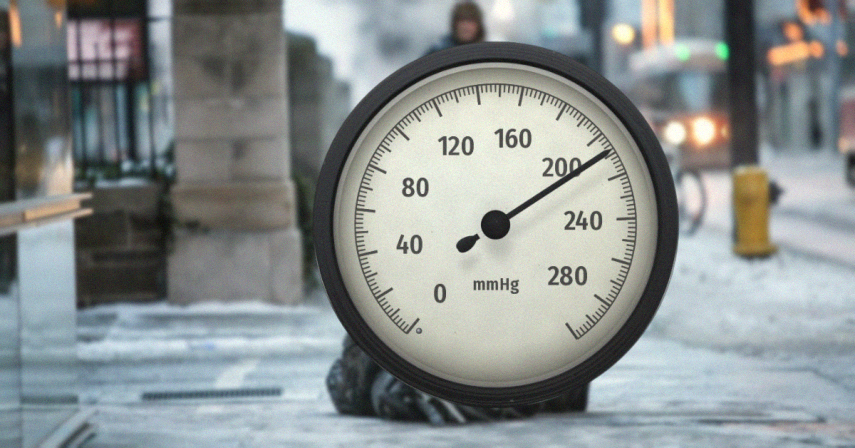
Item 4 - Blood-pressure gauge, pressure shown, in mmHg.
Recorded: 208 mmHg
